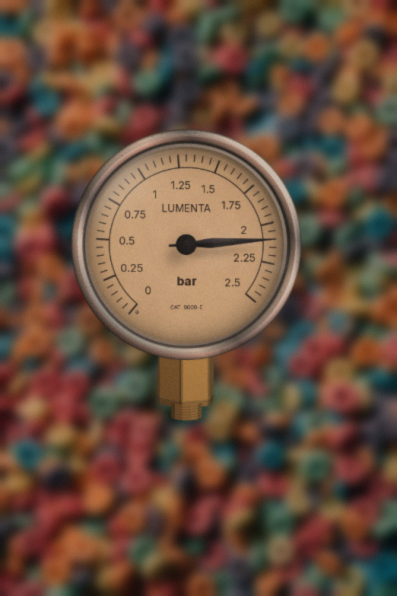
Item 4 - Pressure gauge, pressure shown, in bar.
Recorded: 2.1 bar
